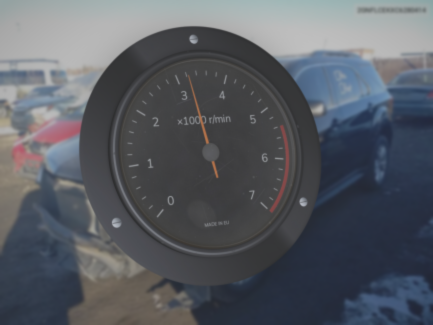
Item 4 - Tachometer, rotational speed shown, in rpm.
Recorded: 3200 rpm
